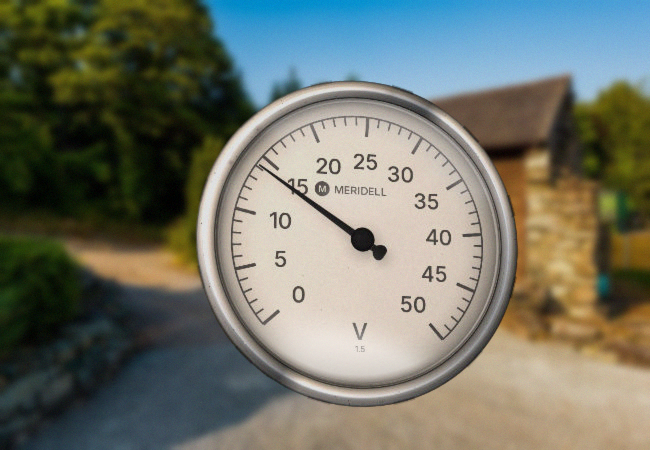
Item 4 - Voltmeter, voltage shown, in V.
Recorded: 14 V
